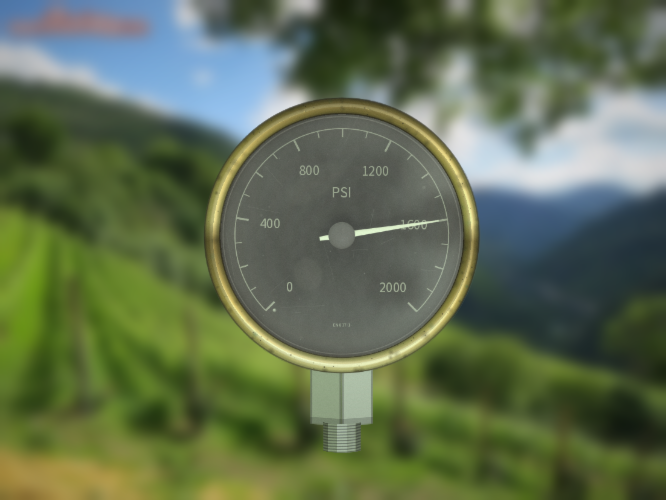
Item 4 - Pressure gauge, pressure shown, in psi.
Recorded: 1600 psi
